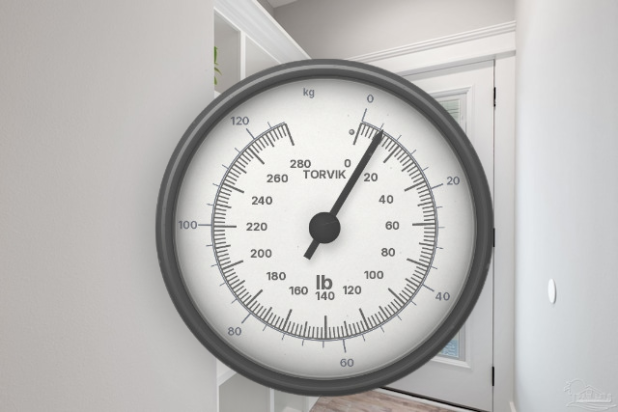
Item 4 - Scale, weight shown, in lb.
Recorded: 10 lb
